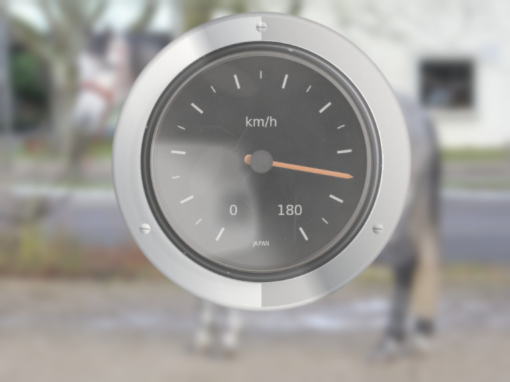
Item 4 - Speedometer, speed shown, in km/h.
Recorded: 150 km/h
